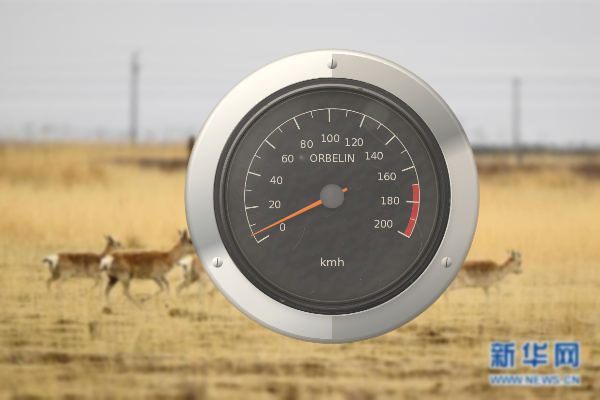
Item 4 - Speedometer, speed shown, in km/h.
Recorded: 5 km/h
